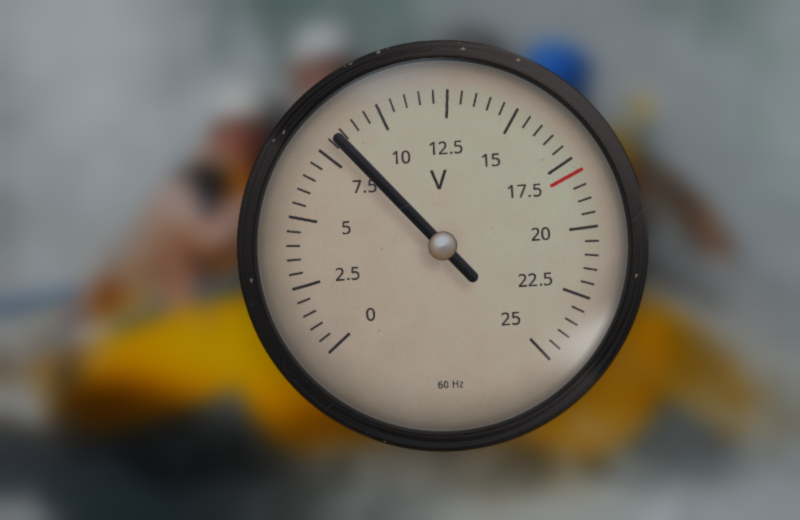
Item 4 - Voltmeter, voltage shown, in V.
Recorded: 8.25 V
